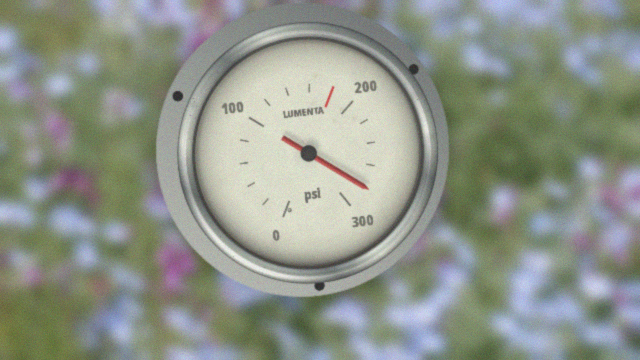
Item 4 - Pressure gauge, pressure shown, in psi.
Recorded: 280 psi
